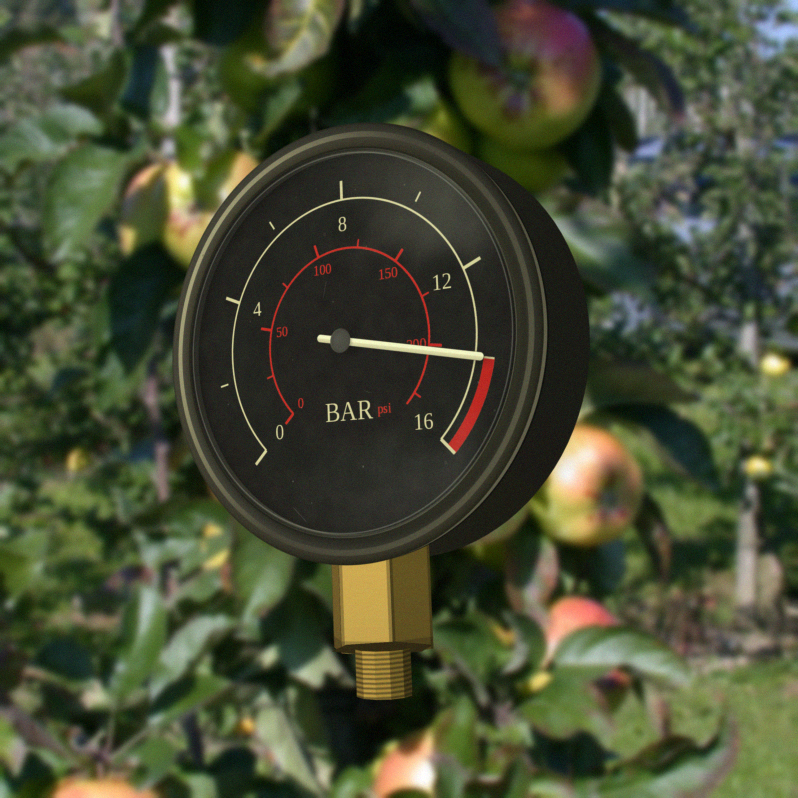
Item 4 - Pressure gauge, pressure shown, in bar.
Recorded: 14 bar
